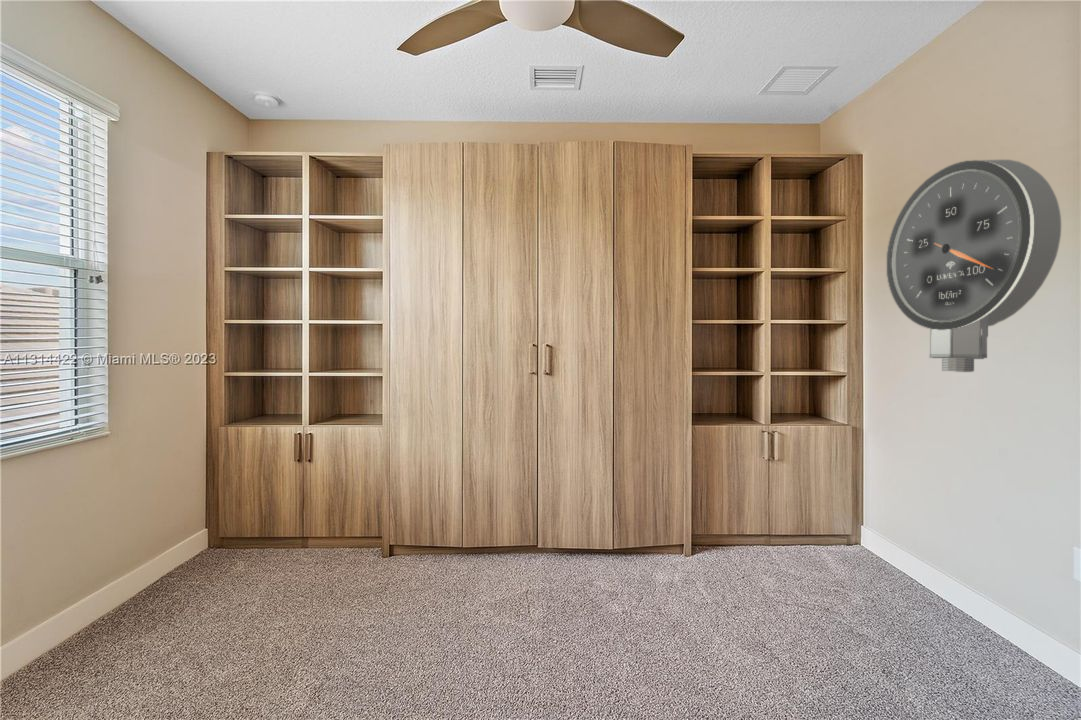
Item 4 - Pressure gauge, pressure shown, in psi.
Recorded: 95 psi
